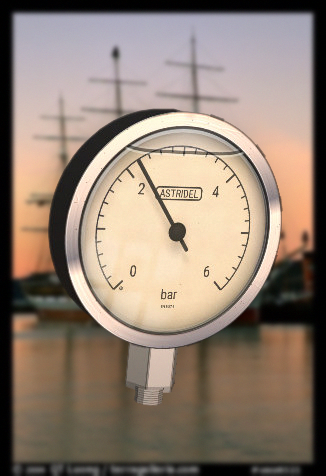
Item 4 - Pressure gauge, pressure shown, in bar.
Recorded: 2.2 bar
